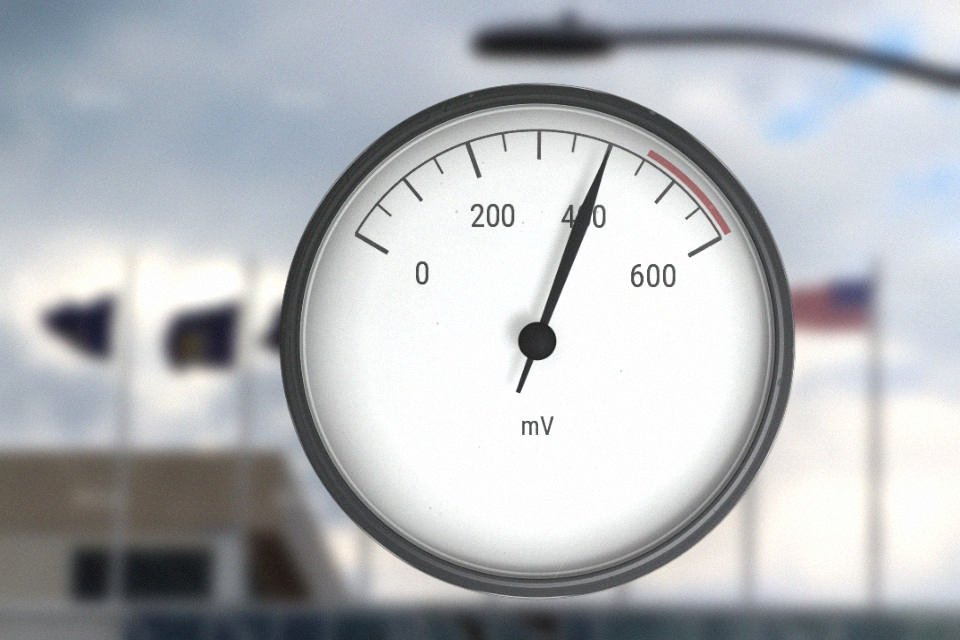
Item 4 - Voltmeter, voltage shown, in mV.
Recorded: 400 mV
